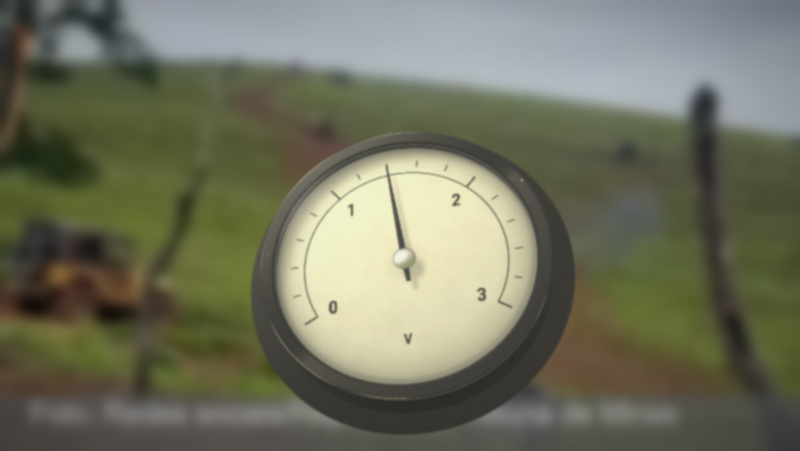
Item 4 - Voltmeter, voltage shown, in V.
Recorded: 1.4 V
